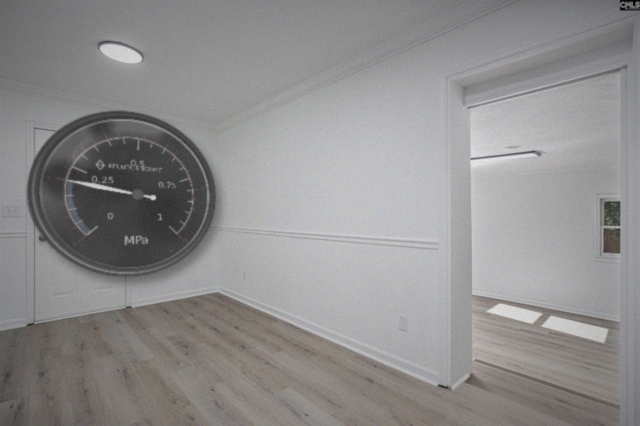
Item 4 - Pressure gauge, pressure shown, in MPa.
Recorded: 0.2 MPa
